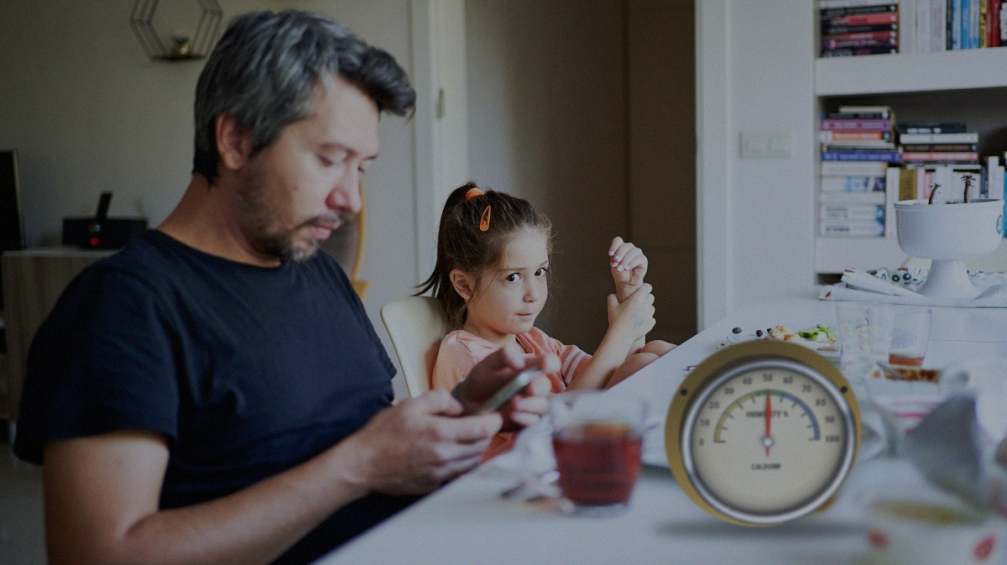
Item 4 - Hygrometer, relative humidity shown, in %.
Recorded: 50 %
